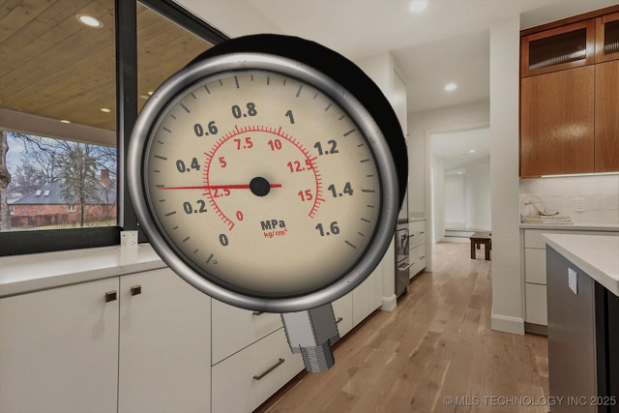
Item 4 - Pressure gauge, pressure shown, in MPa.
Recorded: 0.3 MPa
